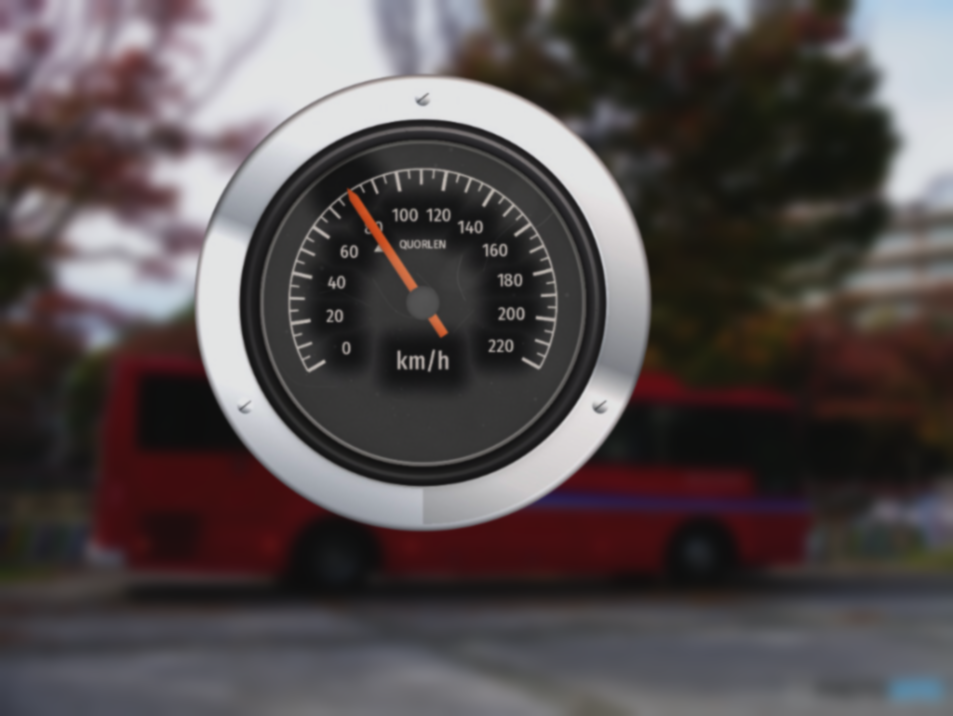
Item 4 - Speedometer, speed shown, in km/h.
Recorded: 80 km/h
